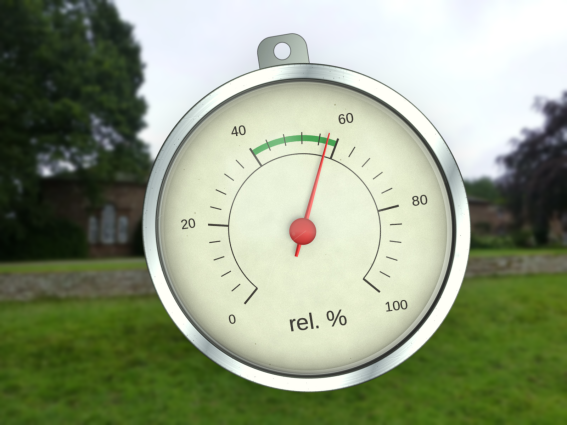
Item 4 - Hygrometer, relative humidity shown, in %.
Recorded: 58 %
